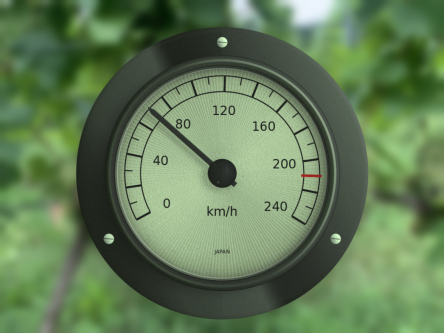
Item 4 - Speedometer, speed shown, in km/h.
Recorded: 70 km/h
